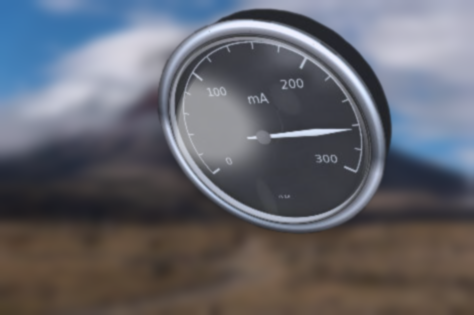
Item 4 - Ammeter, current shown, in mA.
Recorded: 260 mA
